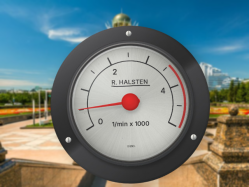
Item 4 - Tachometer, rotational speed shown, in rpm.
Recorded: 500 rpm
